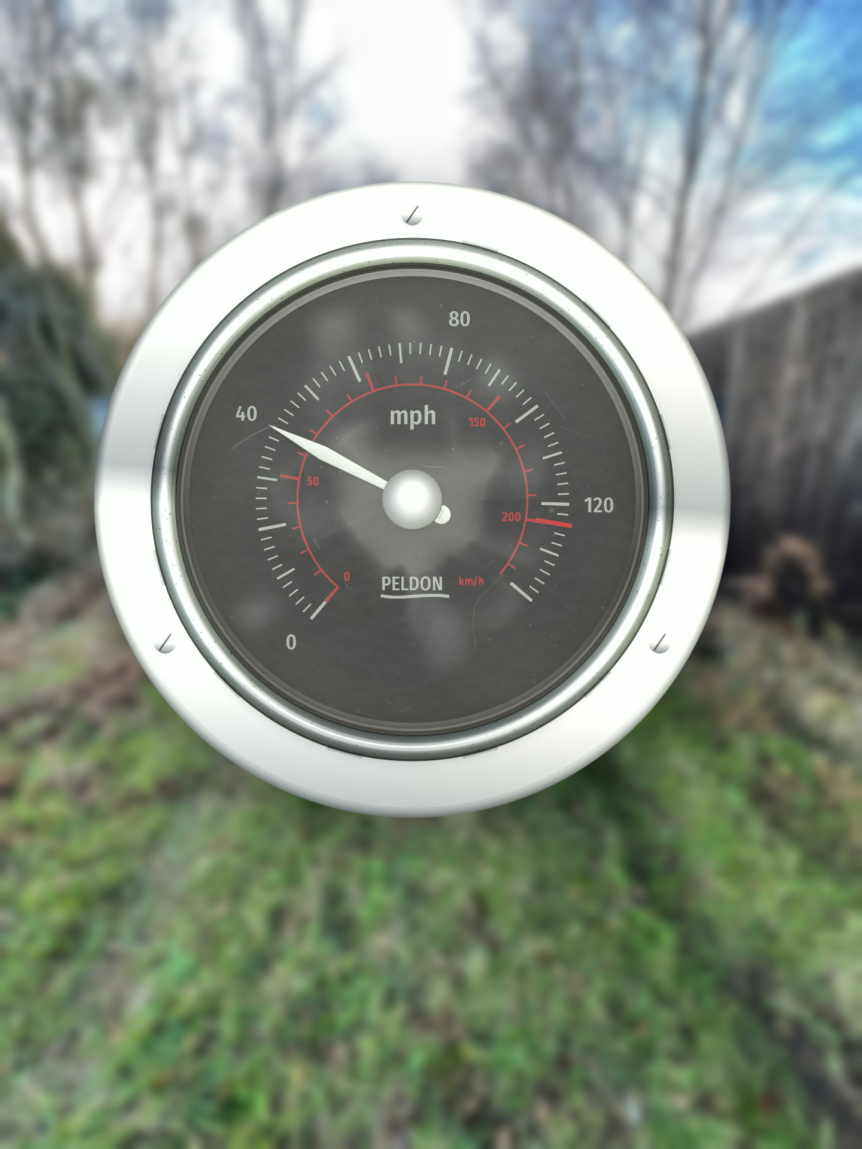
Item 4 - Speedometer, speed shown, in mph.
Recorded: 40 mph
